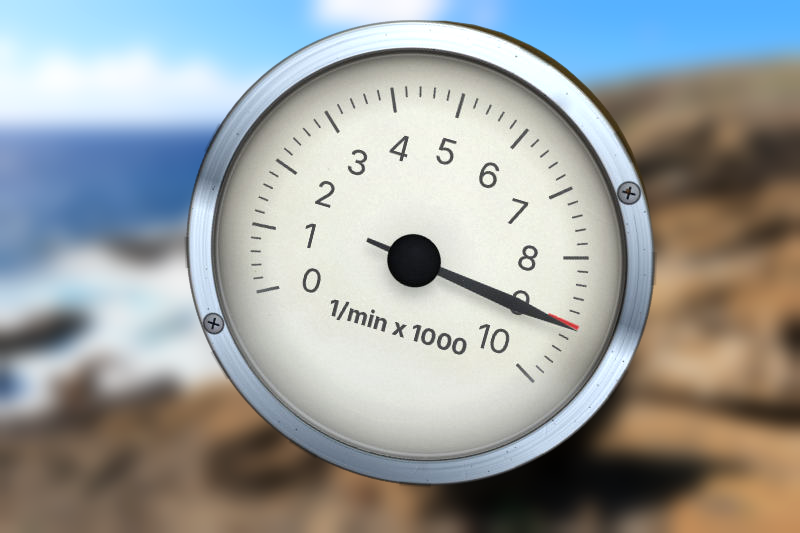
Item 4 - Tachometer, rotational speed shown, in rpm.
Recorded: 9000 rpm
